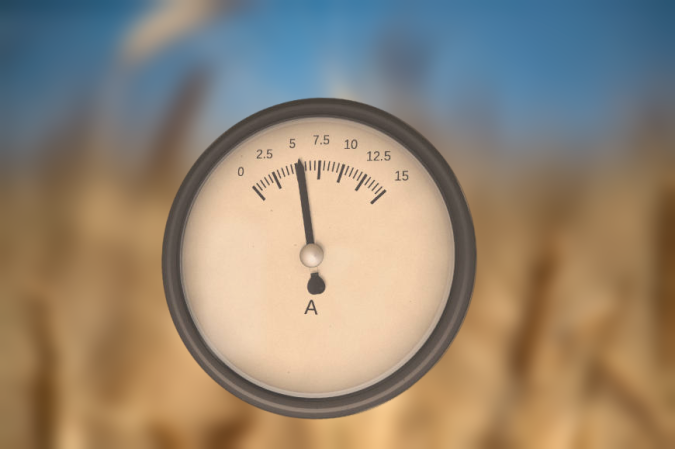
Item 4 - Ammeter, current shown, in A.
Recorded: 5.5 A
